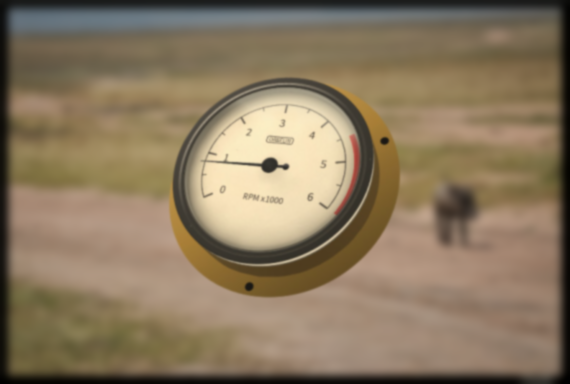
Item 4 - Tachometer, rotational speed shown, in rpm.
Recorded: 750 rpm
